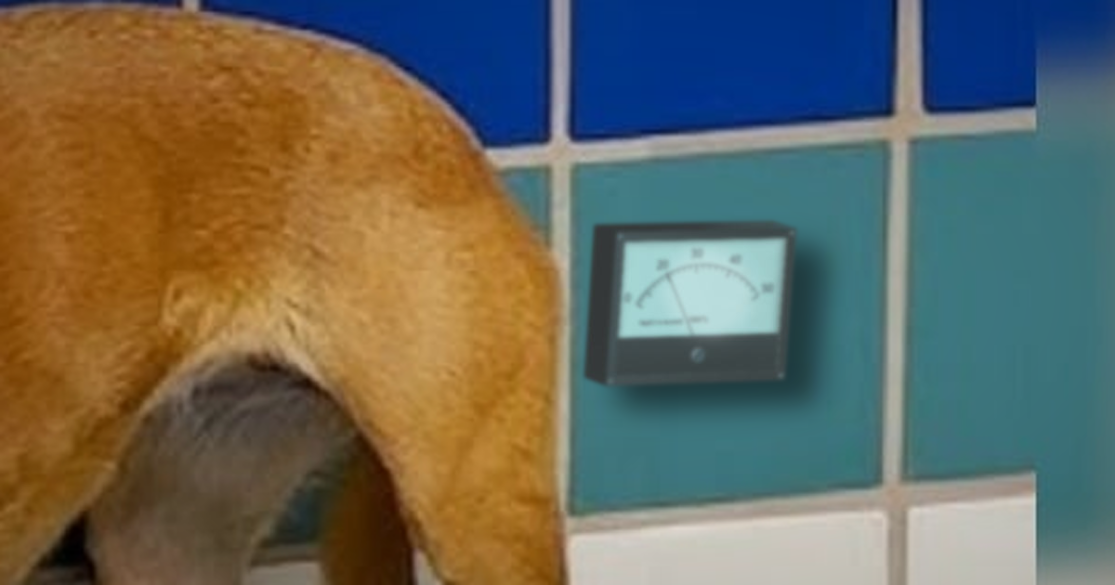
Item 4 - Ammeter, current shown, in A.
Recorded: 20 A
